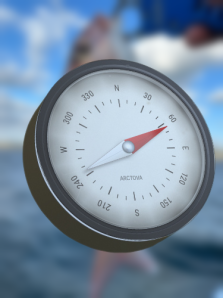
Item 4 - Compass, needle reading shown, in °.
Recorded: 65 °
